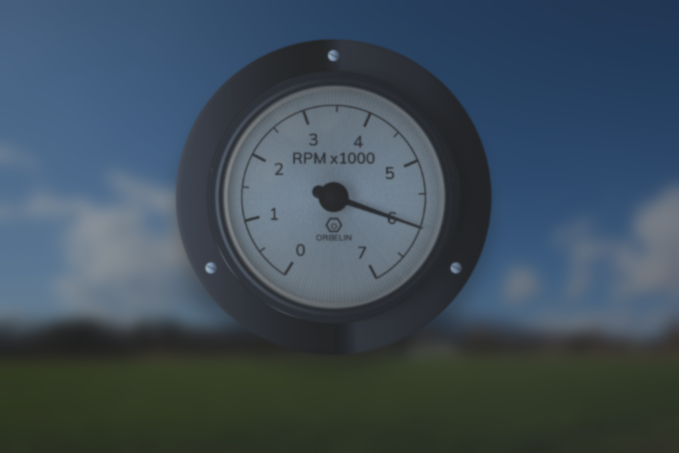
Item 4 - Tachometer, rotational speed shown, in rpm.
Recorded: 6000 rpm
